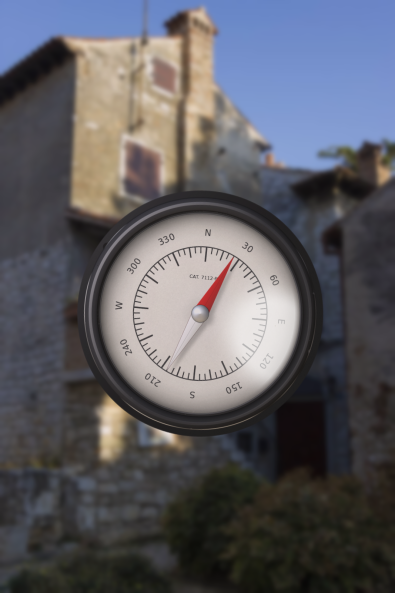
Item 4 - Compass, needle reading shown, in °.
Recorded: 25 °
